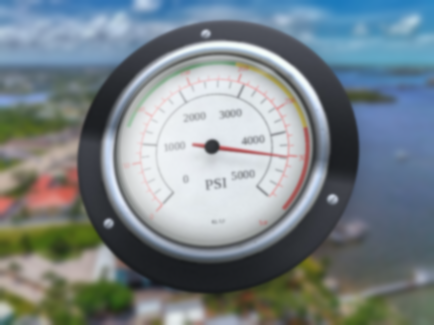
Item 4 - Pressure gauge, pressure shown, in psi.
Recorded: 4400 psi
